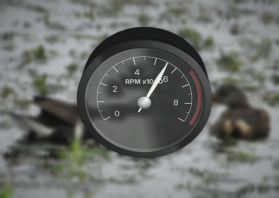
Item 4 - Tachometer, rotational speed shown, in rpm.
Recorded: 5500 rpm
